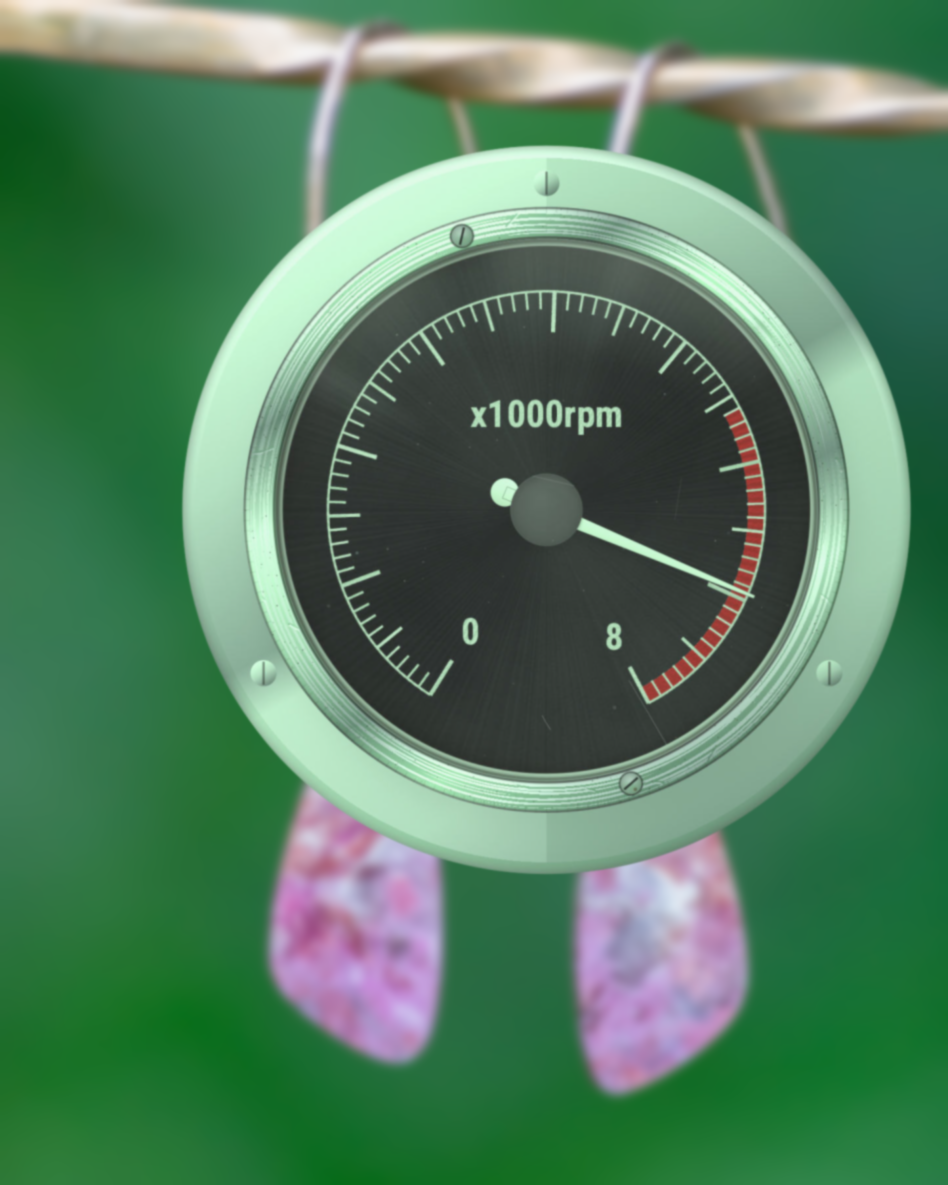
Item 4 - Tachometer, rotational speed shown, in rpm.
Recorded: 6950 rpm
